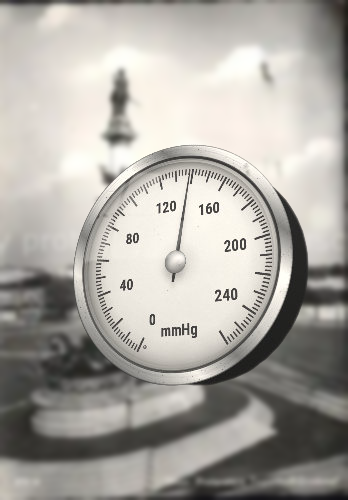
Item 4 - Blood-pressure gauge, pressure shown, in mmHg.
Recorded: 140 mmHg
